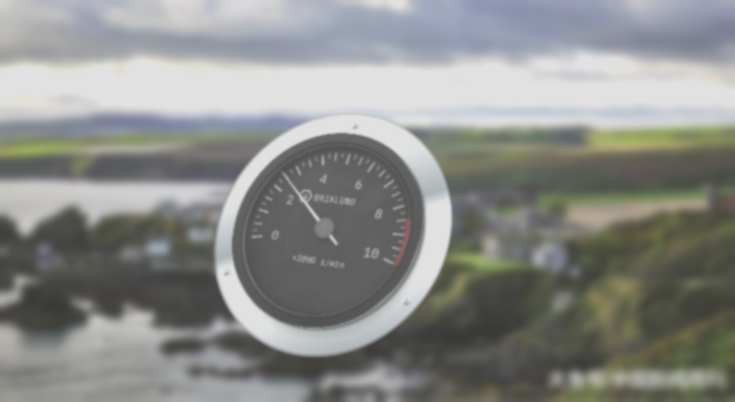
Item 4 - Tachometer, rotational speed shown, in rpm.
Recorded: 2500 rpm
